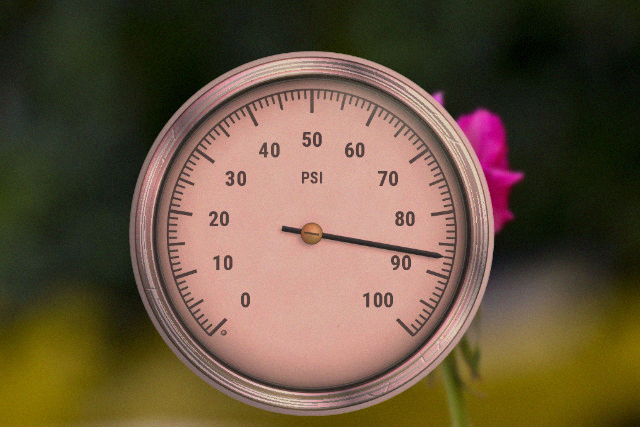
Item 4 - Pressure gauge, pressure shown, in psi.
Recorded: 87 psi
